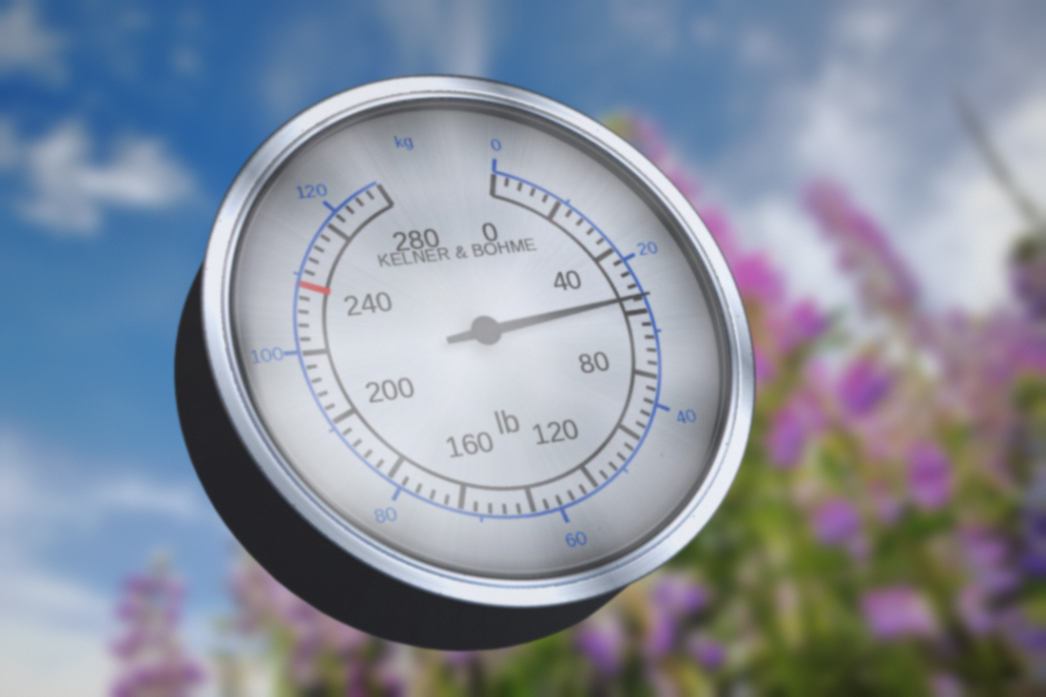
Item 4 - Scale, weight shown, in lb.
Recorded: 56 lb
